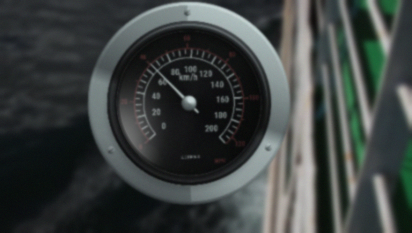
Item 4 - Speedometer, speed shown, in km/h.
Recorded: 65 km/h
